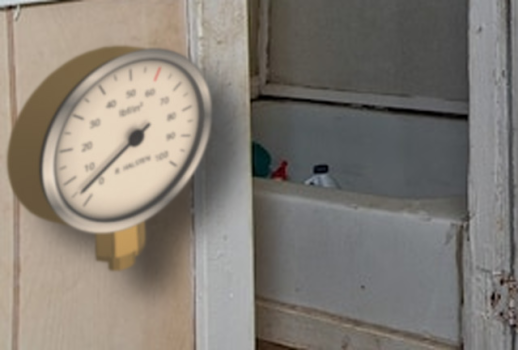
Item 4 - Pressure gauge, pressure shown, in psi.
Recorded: 5 psi
